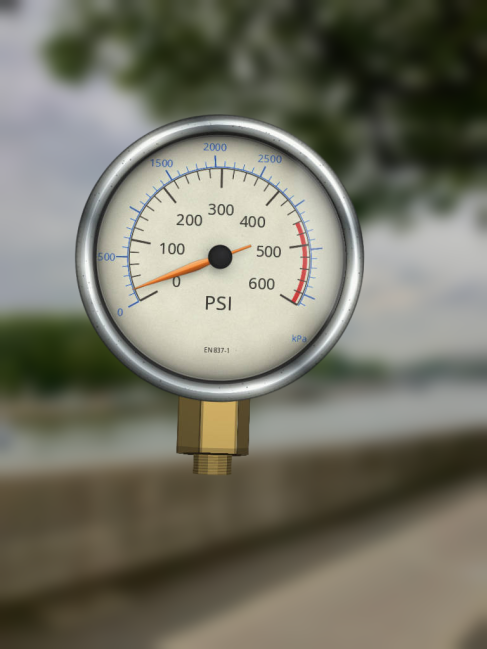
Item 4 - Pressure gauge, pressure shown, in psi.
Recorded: 20 psi
